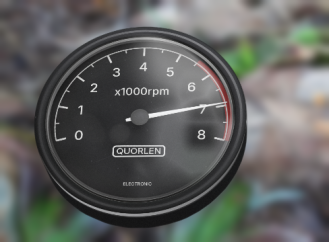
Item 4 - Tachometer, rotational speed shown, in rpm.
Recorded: 7000 rpm
